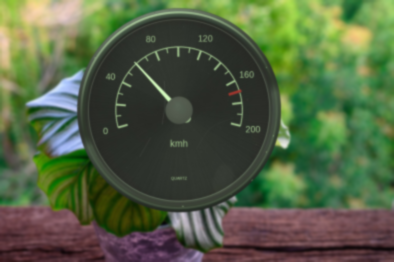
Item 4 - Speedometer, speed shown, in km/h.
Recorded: 60 km/h
